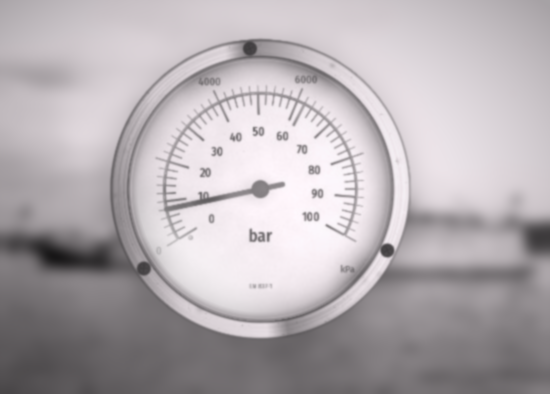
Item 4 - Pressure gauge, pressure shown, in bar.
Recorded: 8 bar
